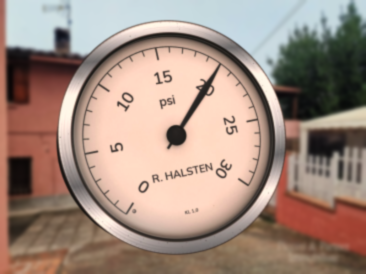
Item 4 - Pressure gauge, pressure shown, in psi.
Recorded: 20 psi
